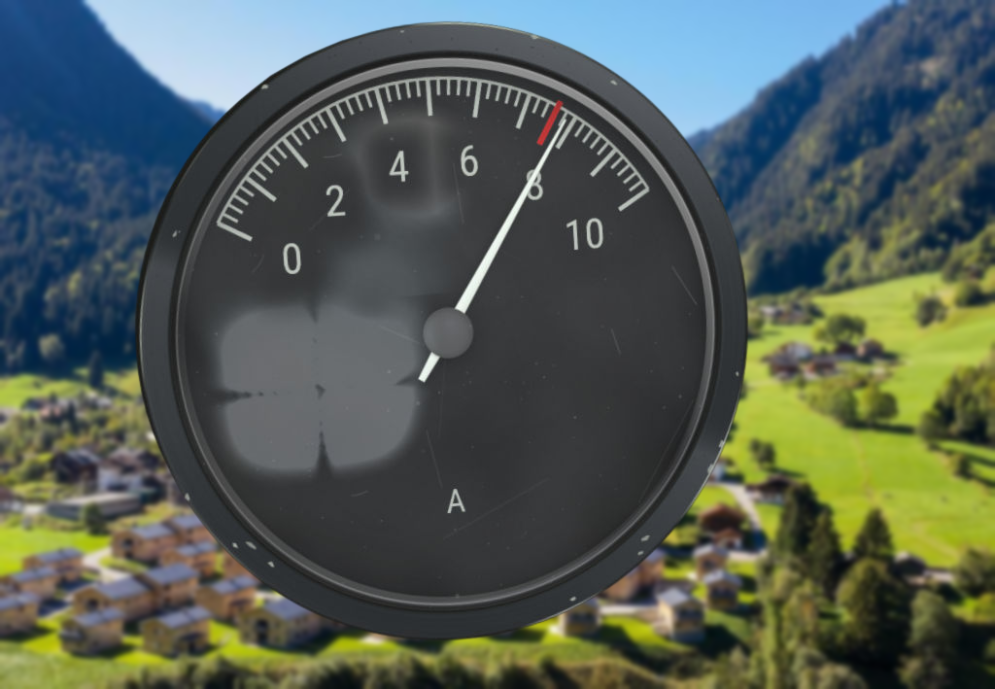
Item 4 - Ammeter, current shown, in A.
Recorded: 7.8 A
